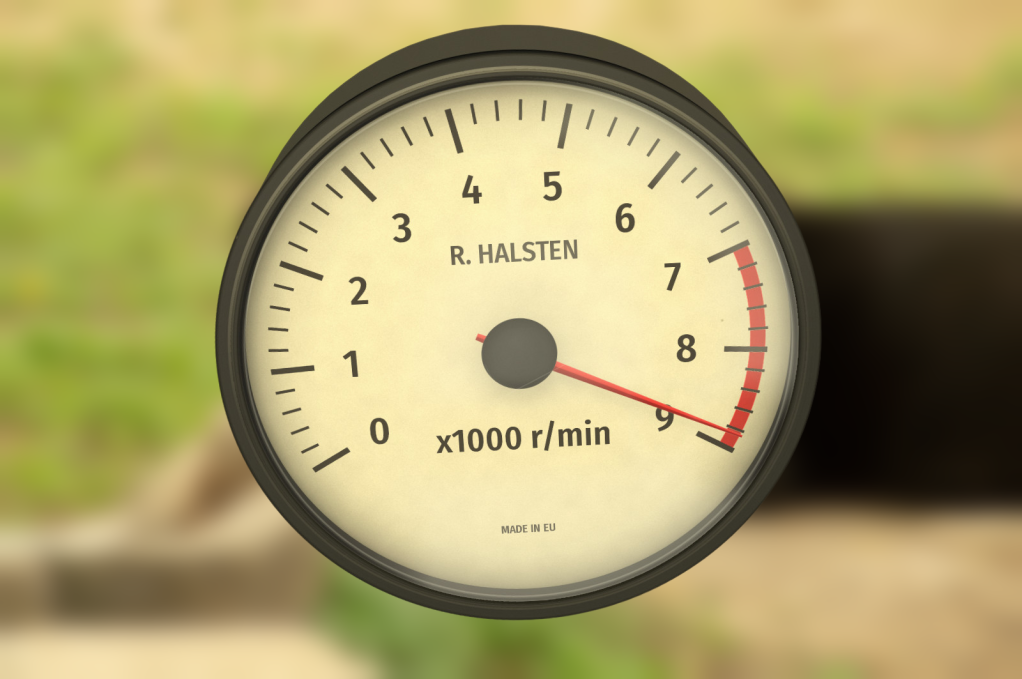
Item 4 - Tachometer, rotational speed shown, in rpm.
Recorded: 8800 rpm
